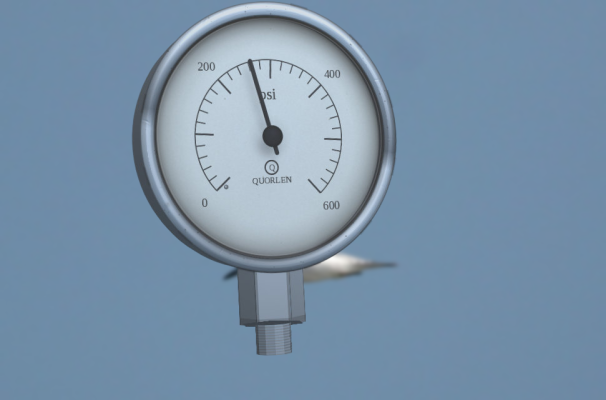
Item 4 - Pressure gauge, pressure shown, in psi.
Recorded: 260 psi
